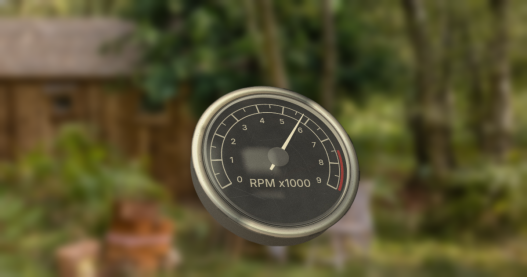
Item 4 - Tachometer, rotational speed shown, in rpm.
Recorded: 5750 rpm
